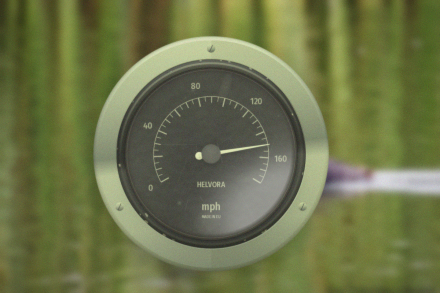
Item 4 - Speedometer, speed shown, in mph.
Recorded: 150 mph
